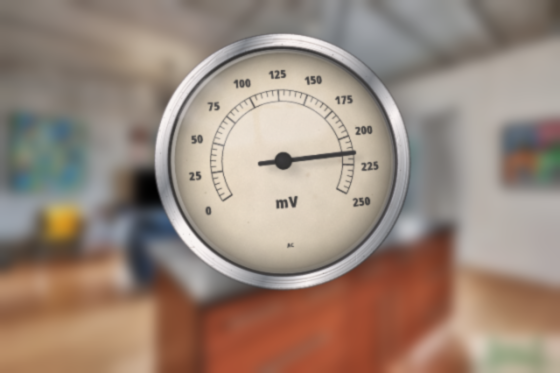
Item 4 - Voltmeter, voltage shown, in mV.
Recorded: 215 mV
